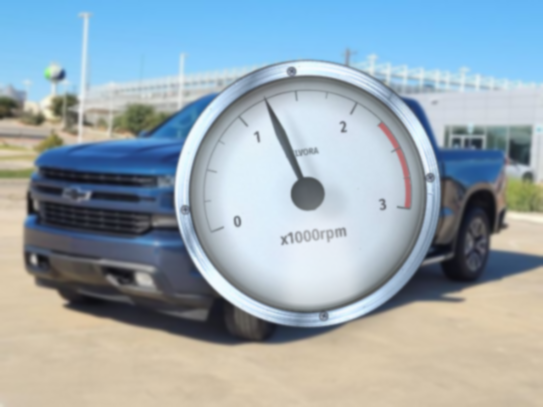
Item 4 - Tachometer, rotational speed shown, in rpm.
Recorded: 1250 rpm
